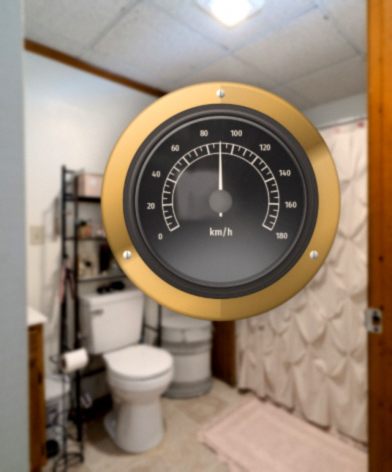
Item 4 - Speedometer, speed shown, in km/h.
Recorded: 90 km/h
